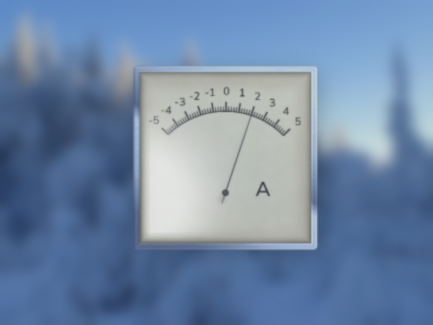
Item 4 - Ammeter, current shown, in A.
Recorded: 2 A
